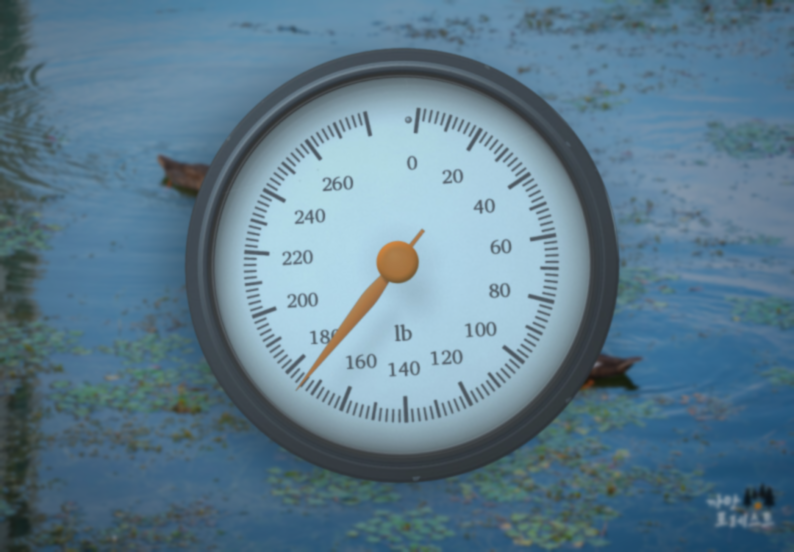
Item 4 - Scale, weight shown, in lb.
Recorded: 174 lb
